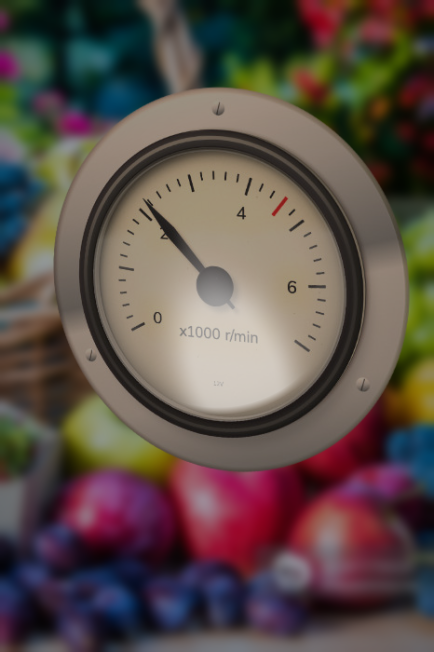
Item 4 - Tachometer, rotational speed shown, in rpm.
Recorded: 2200 rpm
